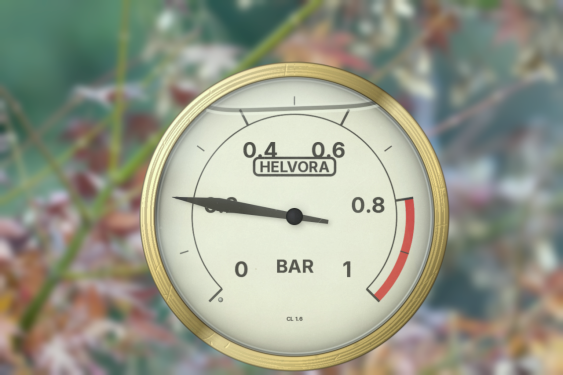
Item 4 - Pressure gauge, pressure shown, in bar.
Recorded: 0.2 bar
